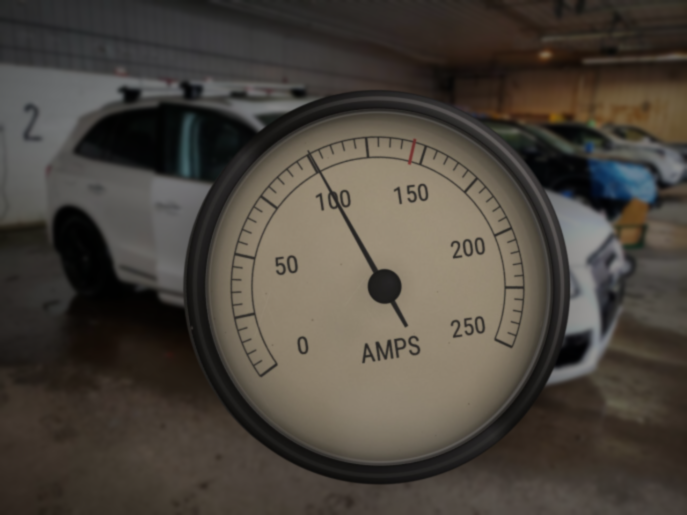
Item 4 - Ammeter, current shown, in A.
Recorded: 100 A
